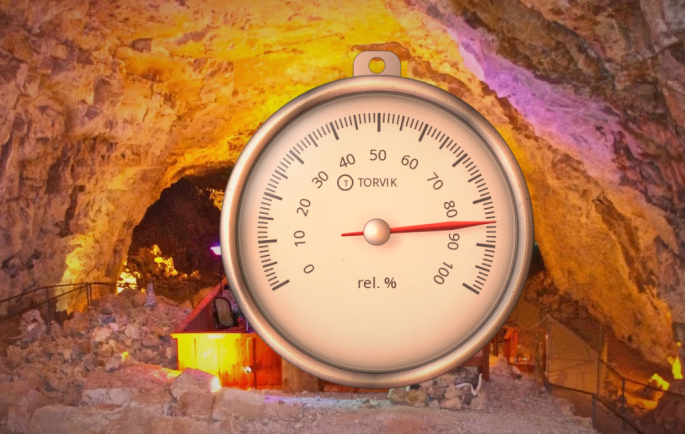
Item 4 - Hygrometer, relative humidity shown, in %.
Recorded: 85 %
